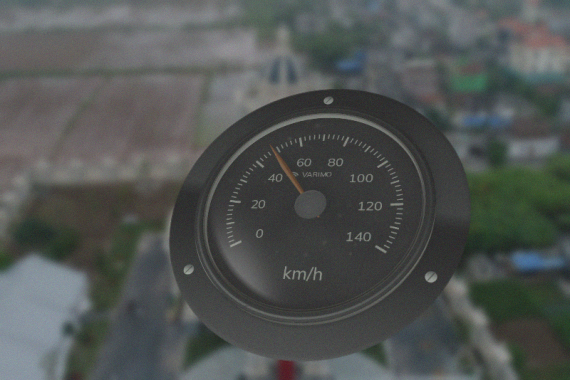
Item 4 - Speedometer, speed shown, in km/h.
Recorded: 48 km/h
